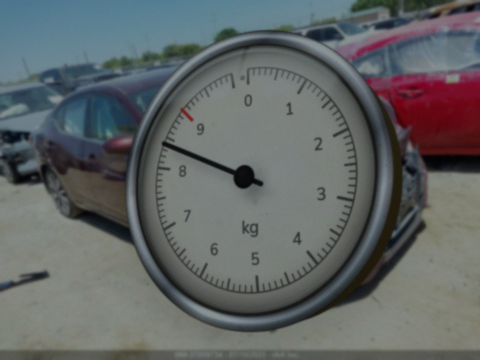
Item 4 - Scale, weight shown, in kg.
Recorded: 8.4 kg
